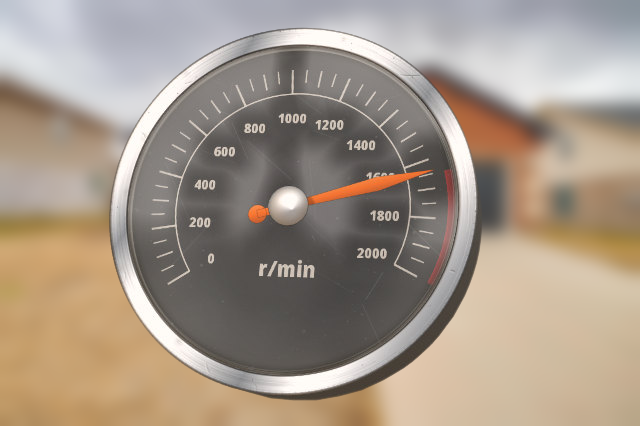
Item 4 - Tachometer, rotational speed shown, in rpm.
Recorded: 1650 rpm
